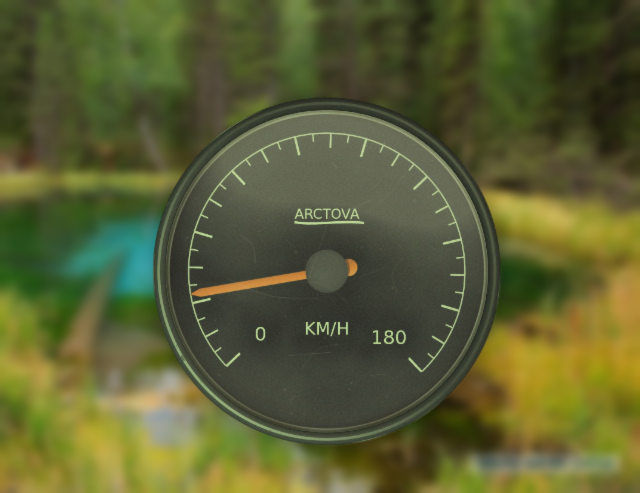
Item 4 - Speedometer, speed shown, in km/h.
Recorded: 22.5 km/h
